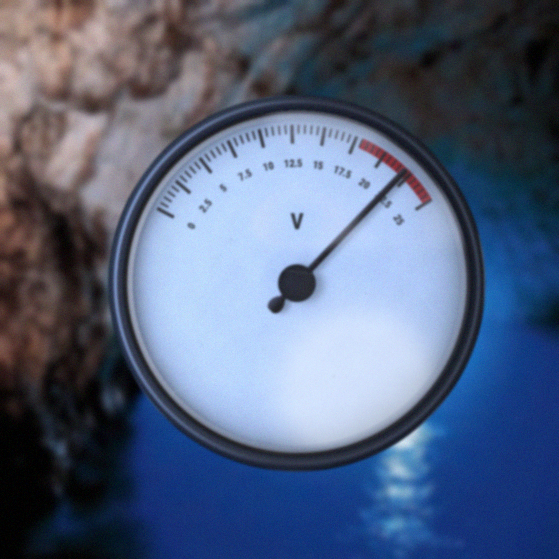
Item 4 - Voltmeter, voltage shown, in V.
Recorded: 22 V
